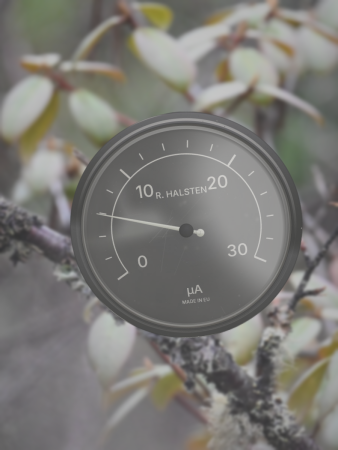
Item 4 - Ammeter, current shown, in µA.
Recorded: 6 µA
